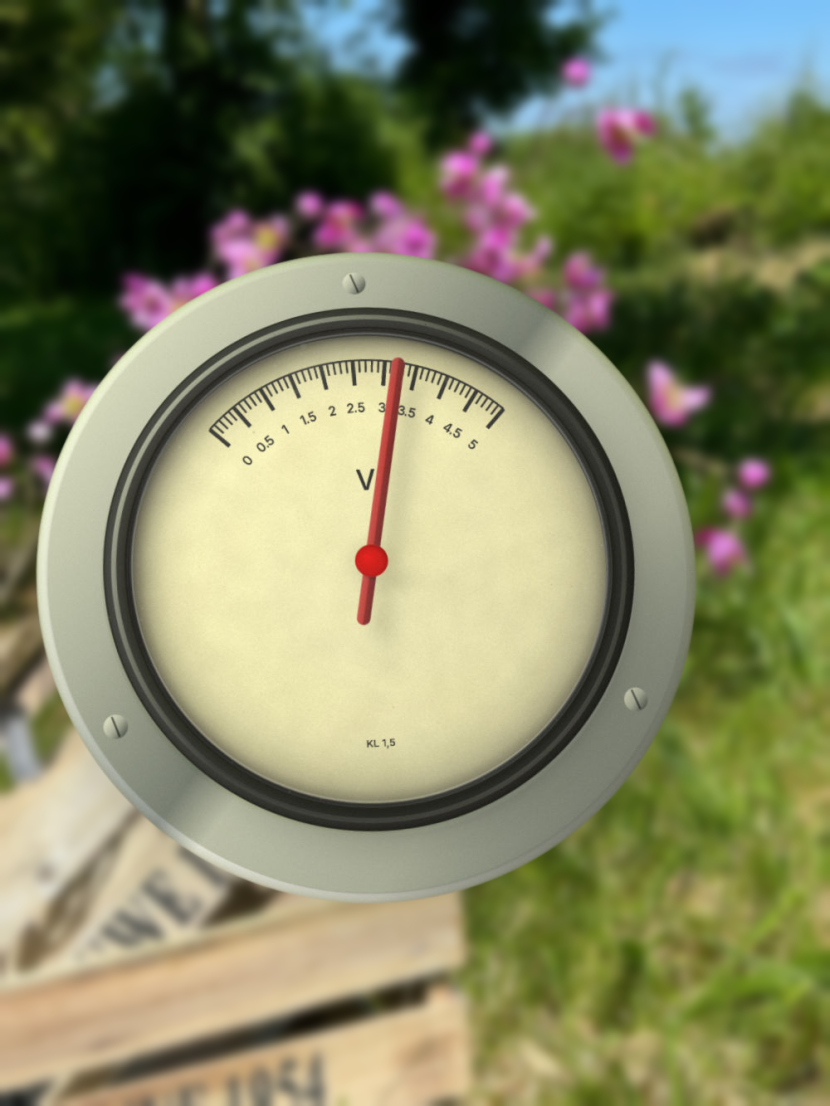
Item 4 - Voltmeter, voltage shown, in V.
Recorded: 3.2 V
